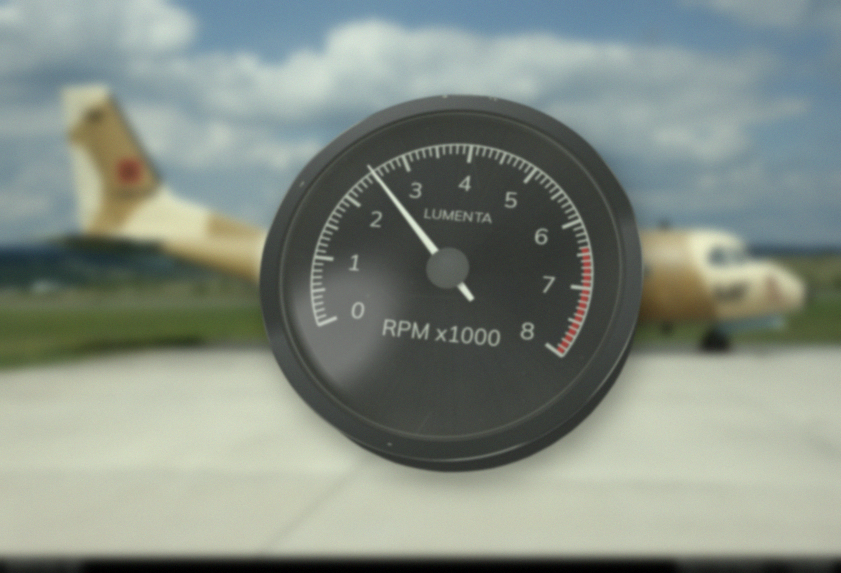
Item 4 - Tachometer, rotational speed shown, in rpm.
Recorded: 2500 rpm
